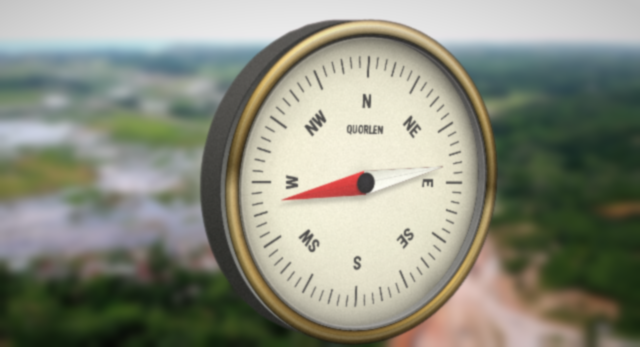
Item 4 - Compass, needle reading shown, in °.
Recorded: 260 °
